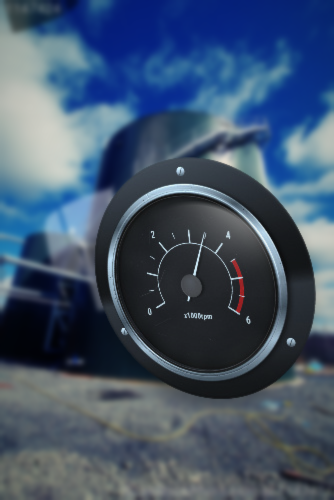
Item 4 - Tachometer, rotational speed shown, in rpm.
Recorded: 3500 rpm
